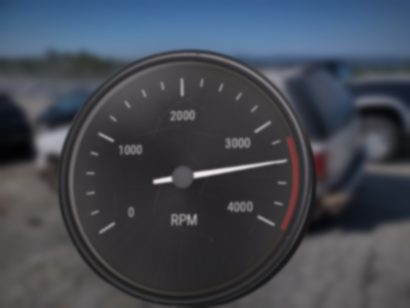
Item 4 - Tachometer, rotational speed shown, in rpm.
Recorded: 3400 rpm
